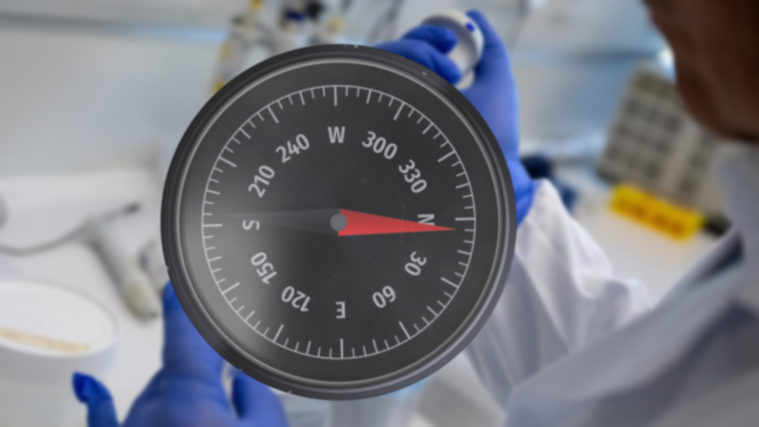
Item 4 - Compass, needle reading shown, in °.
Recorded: 5 °
